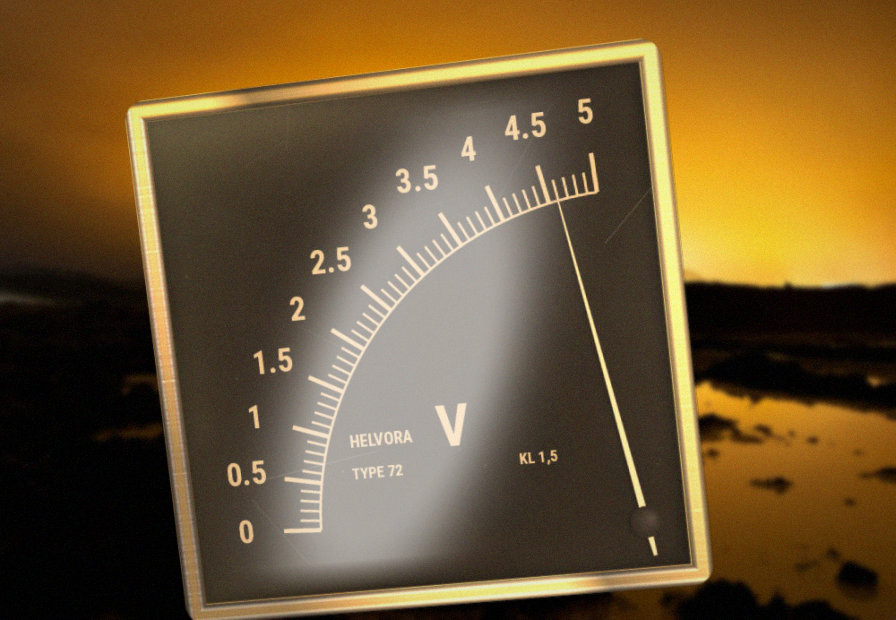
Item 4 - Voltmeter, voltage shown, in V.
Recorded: 4.6 V
